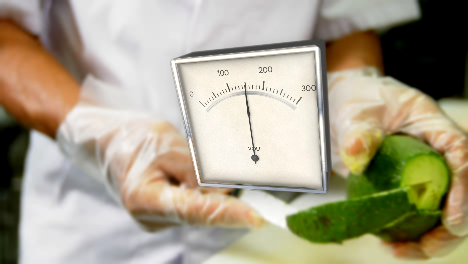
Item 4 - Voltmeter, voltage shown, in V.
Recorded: 150 V
